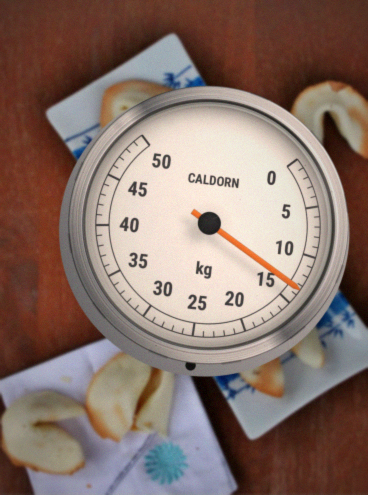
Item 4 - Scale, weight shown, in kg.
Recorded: 13.5 kg
